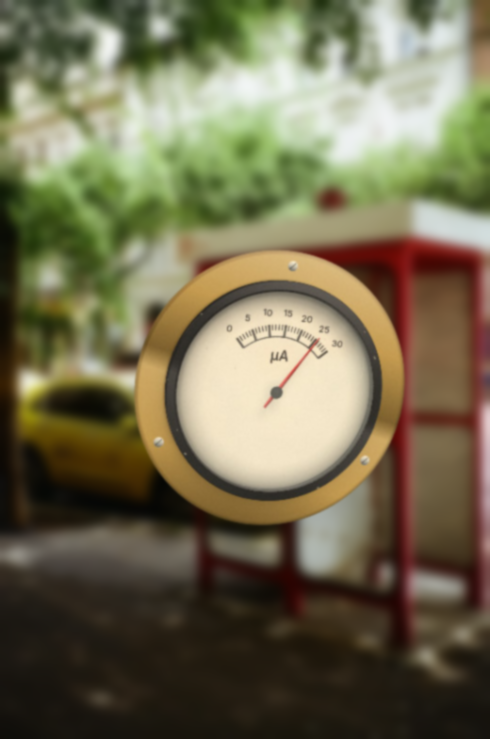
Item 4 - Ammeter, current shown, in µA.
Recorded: 25 µA
